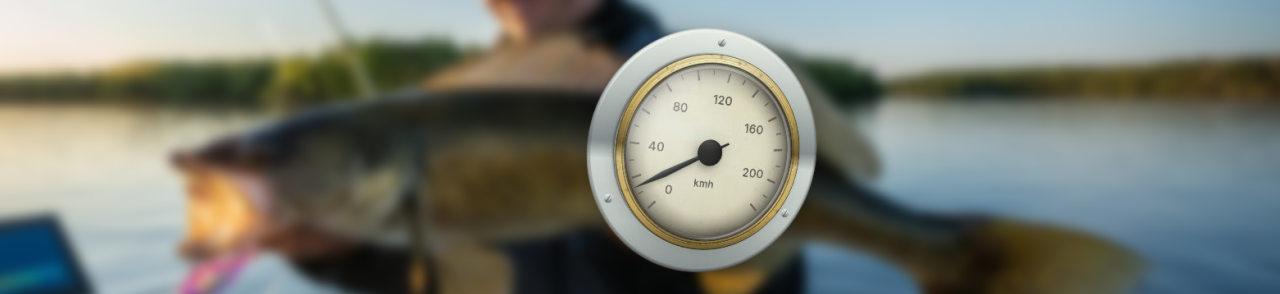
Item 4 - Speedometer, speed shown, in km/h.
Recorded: 15 km/h
